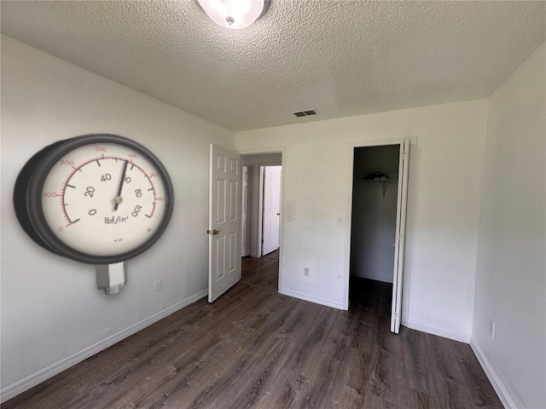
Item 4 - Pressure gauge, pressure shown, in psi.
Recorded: 55 psi
